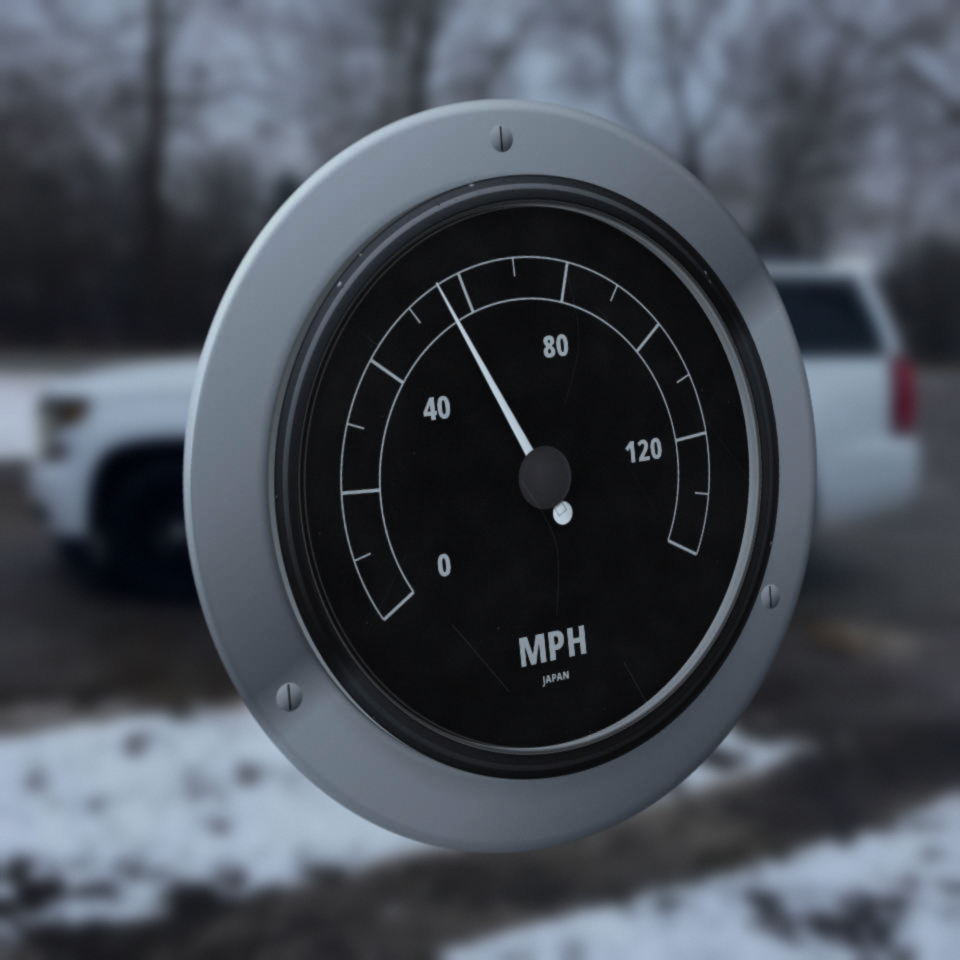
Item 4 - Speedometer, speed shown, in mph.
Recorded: 55 mph
